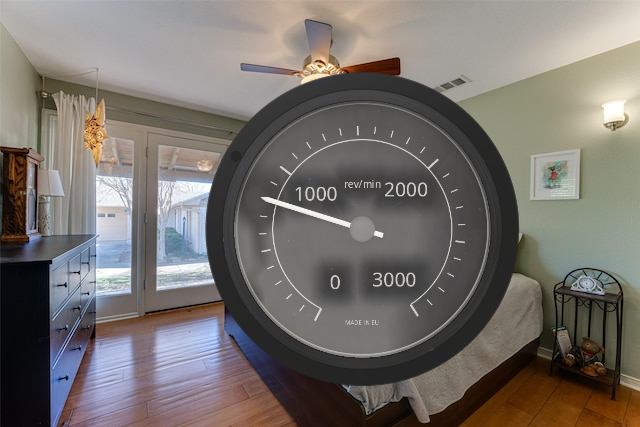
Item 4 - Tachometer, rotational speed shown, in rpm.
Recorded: 800 rpm
